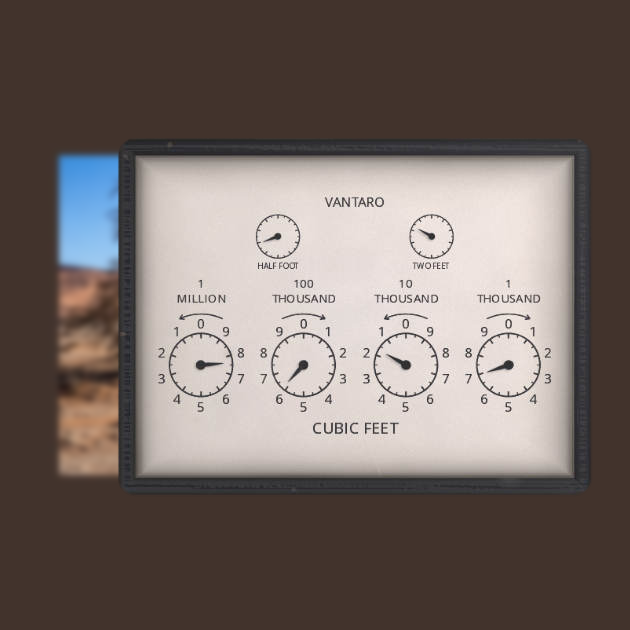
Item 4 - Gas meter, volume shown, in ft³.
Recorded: 761700 ft³
